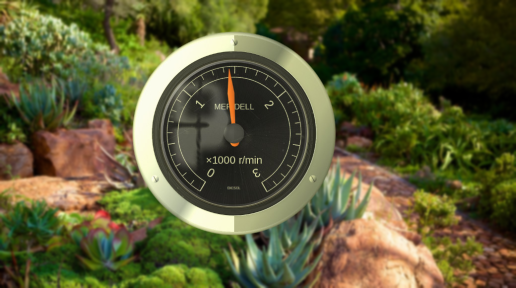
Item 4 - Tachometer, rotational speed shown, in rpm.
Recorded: 1450 rpm
